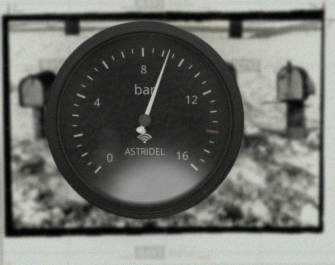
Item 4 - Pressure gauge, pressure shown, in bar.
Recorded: 9.25 bar
